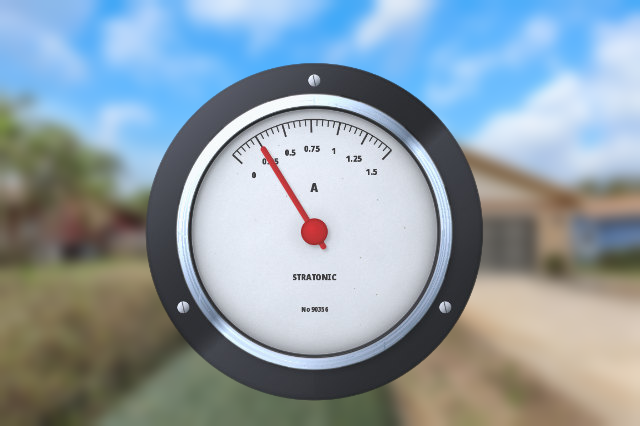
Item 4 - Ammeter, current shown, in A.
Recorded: 0.25 A
